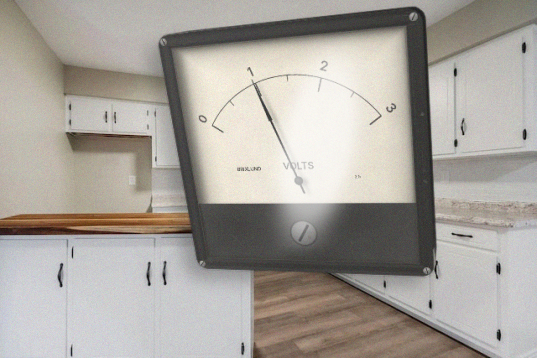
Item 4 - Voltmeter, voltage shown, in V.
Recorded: 1 V
